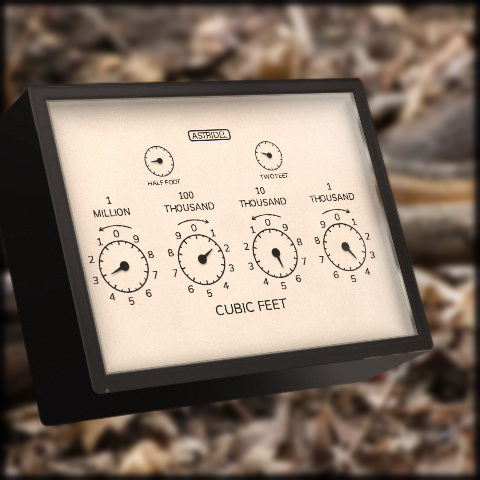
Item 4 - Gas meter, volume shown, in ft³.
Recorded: 315400 ft³
